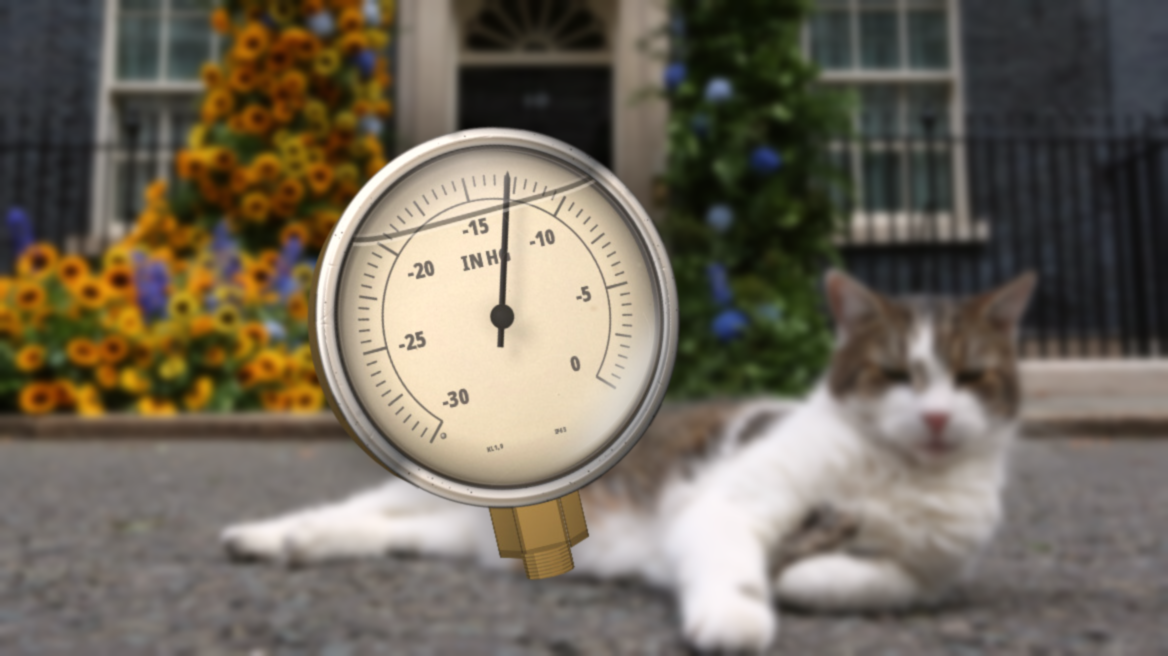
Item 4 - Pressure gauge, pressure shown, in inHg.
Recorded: -13 inHg
